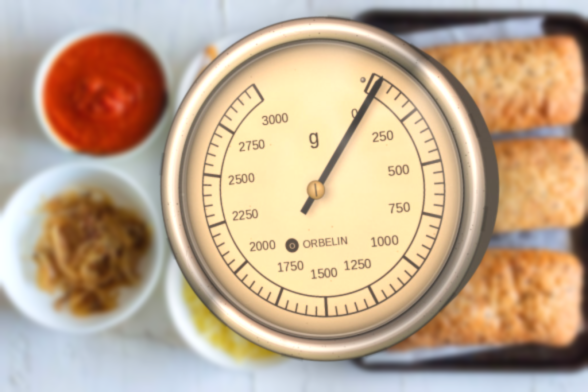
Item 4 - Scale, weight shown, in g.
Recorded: 50 g
